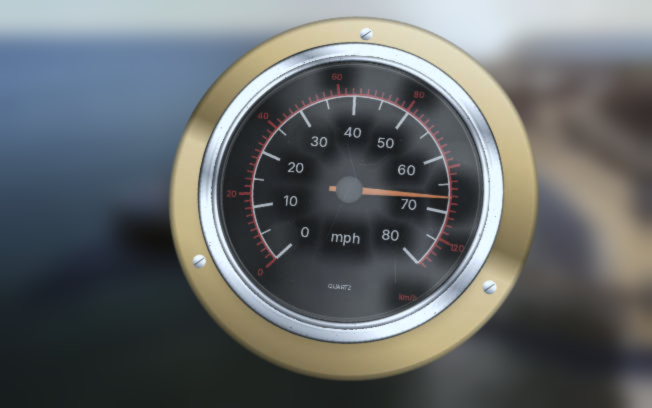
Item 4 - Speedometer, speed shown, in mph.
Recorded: 67.5 mph
